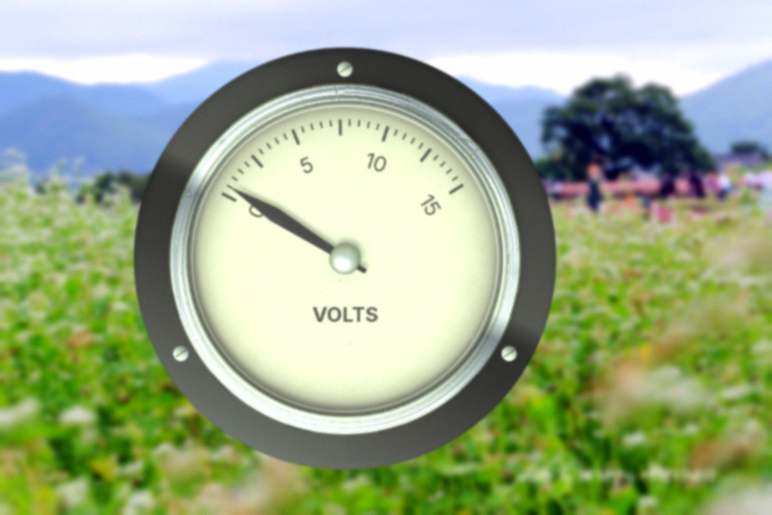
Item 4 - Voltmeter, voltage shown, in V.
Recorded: 0.5 V
